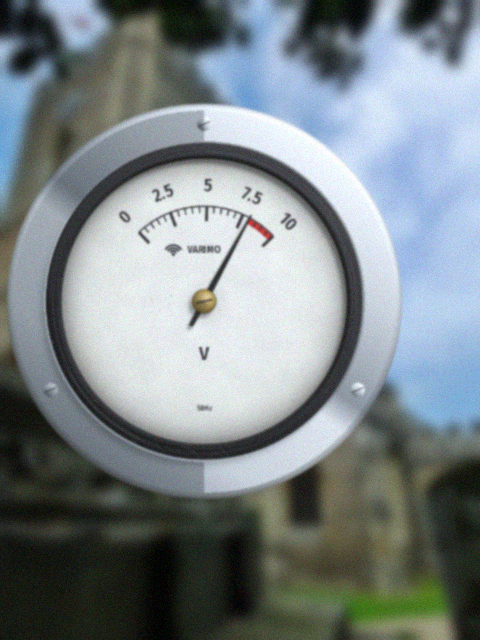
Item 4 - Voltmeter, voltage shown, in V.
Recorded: 8 V
